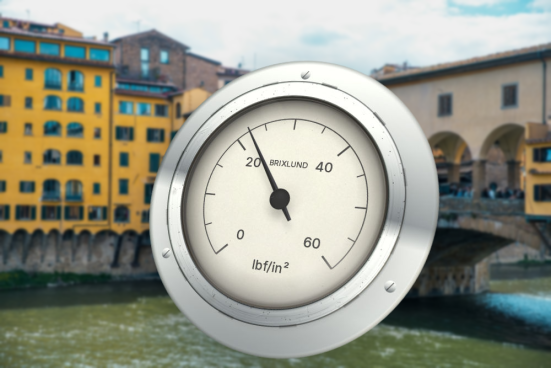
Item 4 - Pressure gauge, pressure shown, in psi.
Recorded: 22.5 psi
